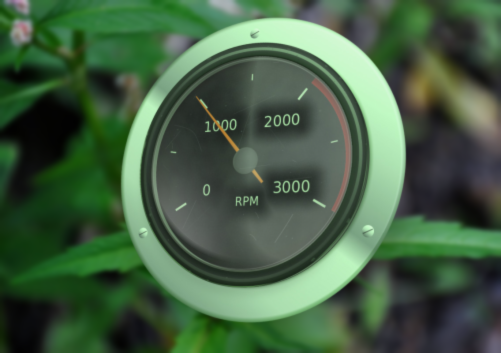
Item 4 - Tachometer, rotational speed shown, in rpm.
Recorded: 1000 rpm
